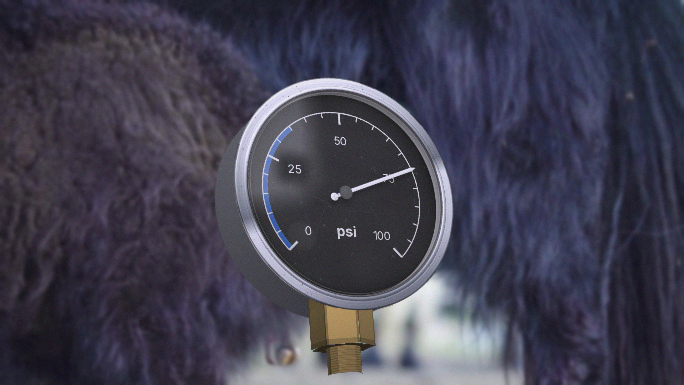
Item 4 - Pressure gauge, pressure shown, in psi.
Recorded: 75 psi
